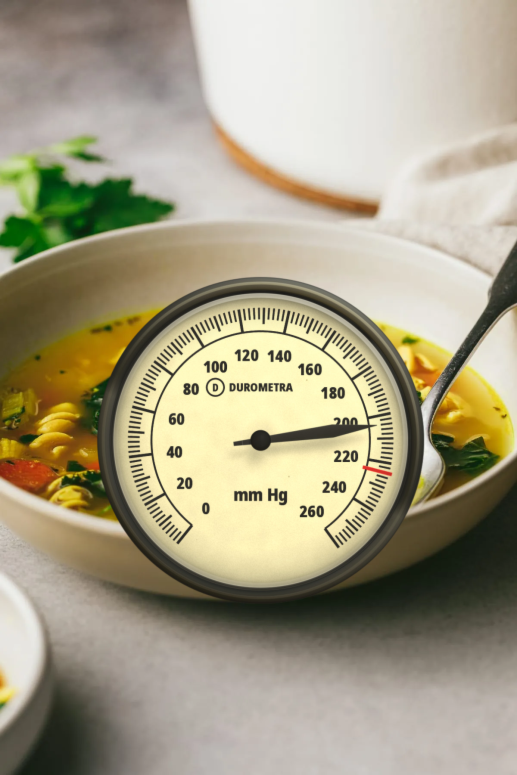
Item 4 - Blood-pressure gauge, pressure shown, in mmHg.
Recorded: 204 mmHg
